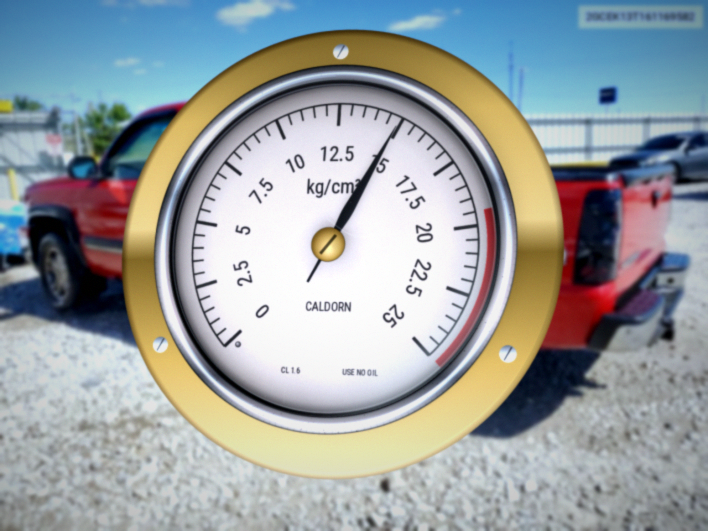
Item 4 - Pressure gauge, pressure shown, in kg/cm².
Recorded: 15 kg/cm²
